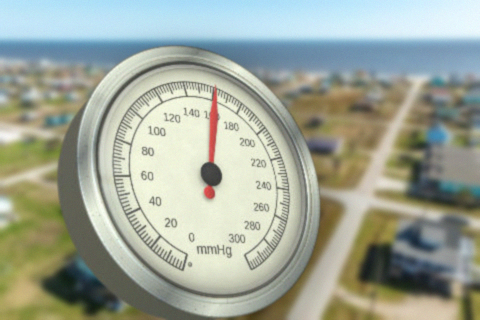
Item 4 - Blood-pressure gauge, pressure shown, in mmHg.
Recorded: 160 mmHg
